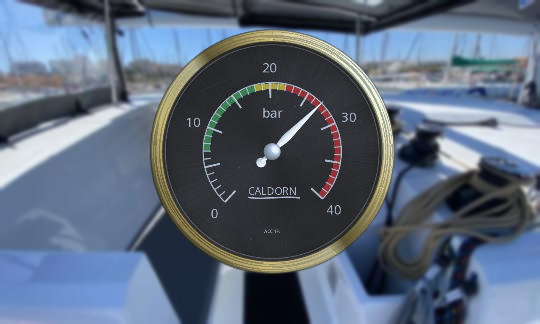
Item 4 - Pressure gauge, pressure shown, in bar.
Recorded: 27 bar
